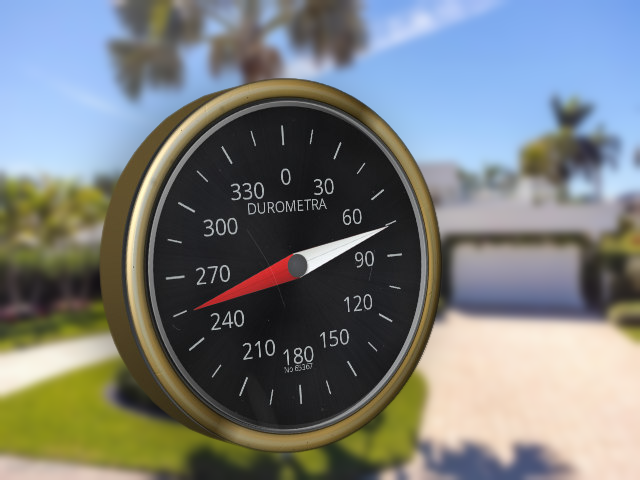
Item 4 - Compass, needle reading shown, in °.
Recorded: 255 °
